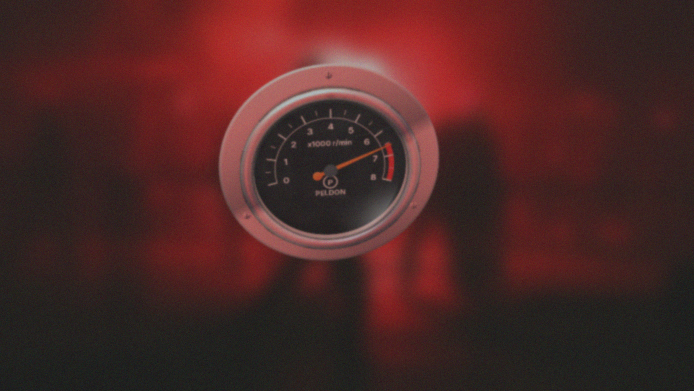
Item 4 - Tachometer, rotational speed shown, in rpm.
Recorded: 6500 rpm
